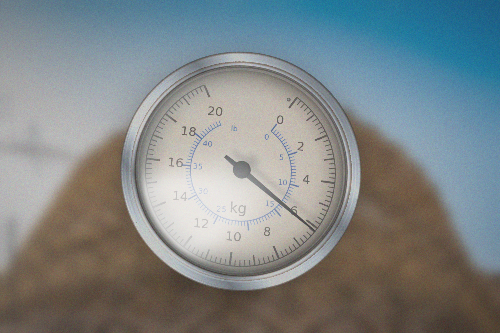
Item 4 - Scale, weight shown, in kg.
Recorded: 6.2 kg
